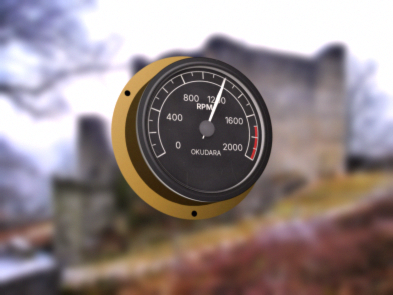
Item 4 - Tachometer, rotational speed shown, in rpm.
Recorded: 1200 rpm
